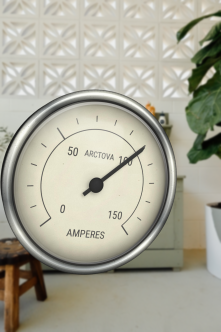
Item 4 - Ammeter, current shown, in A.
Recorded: 100 A
